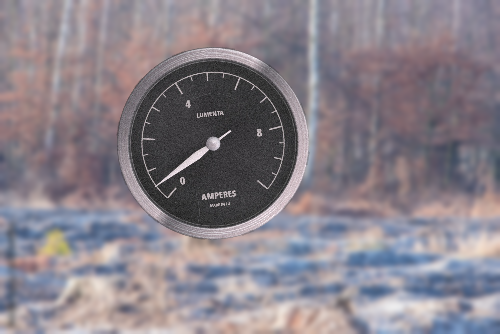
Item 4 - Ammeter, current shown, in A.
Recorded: 0.5 A
